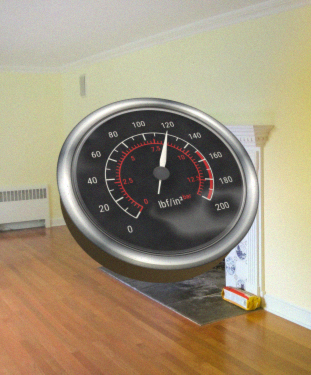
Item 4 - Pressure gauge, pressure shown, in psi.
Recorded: 120 psi
